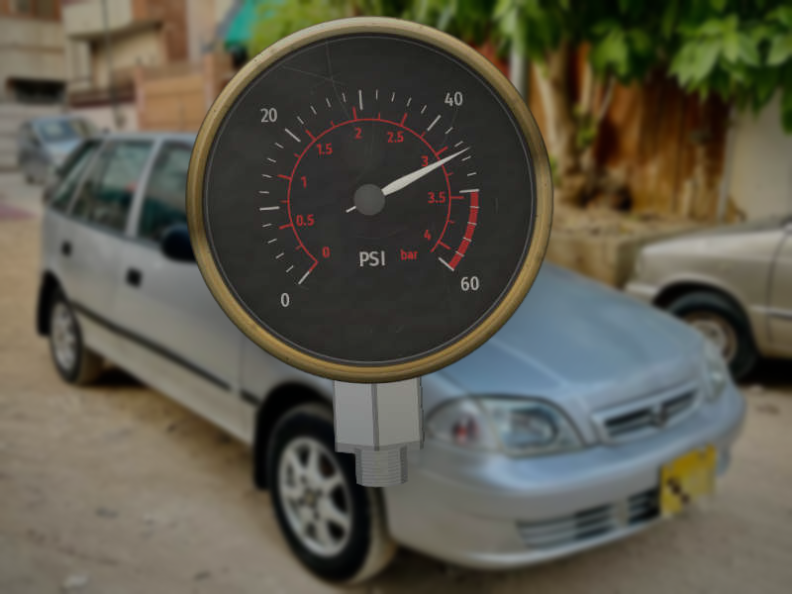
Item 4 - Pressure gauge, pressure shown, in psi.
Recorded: 45 psi
